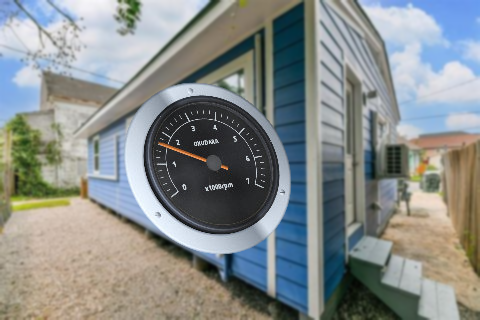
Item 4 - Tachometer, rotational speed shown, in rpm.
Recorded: 1600 rpm
